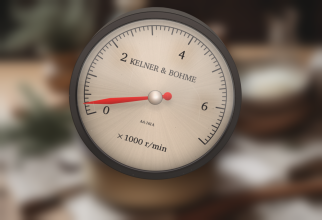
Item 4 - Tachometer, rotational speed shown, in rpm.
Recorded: 300 rpm
